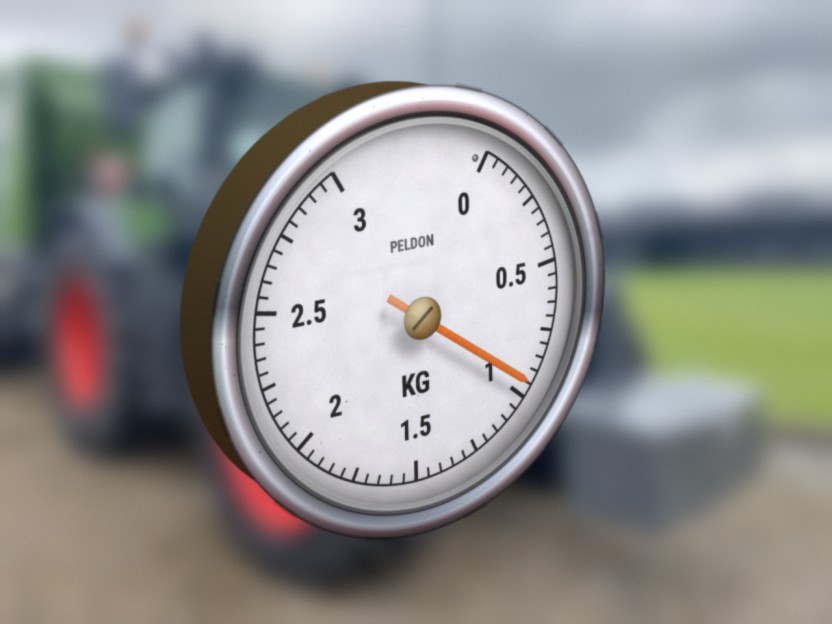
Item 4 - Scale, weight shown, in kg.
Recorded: 0.95 kg
